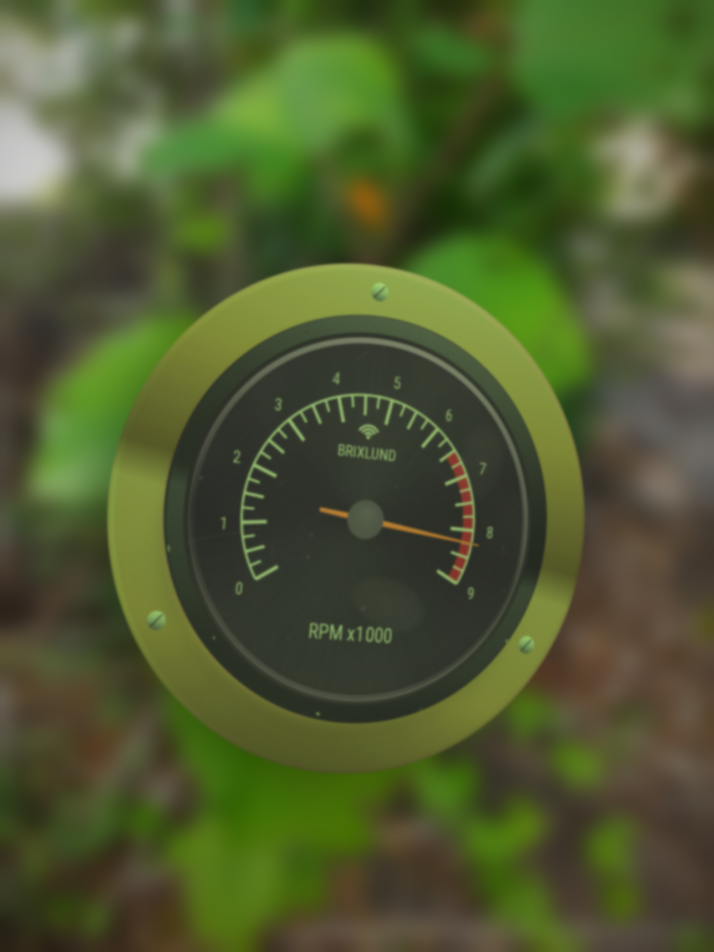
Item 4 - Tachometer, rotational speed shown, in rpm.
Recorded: 8250 rpm
